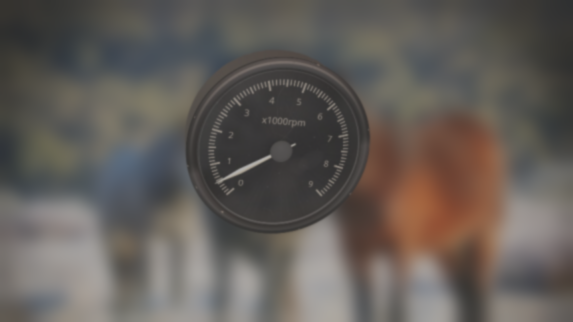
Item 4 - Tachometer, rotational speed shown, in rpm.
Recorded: 500 rpm
